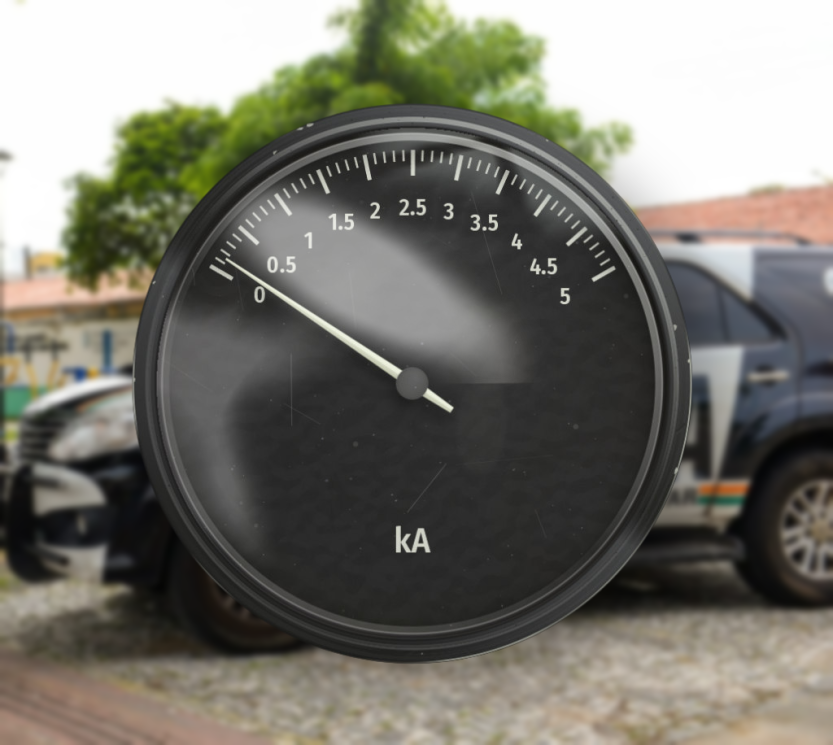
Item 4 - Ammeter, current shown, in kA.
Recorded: 0.15 kA
